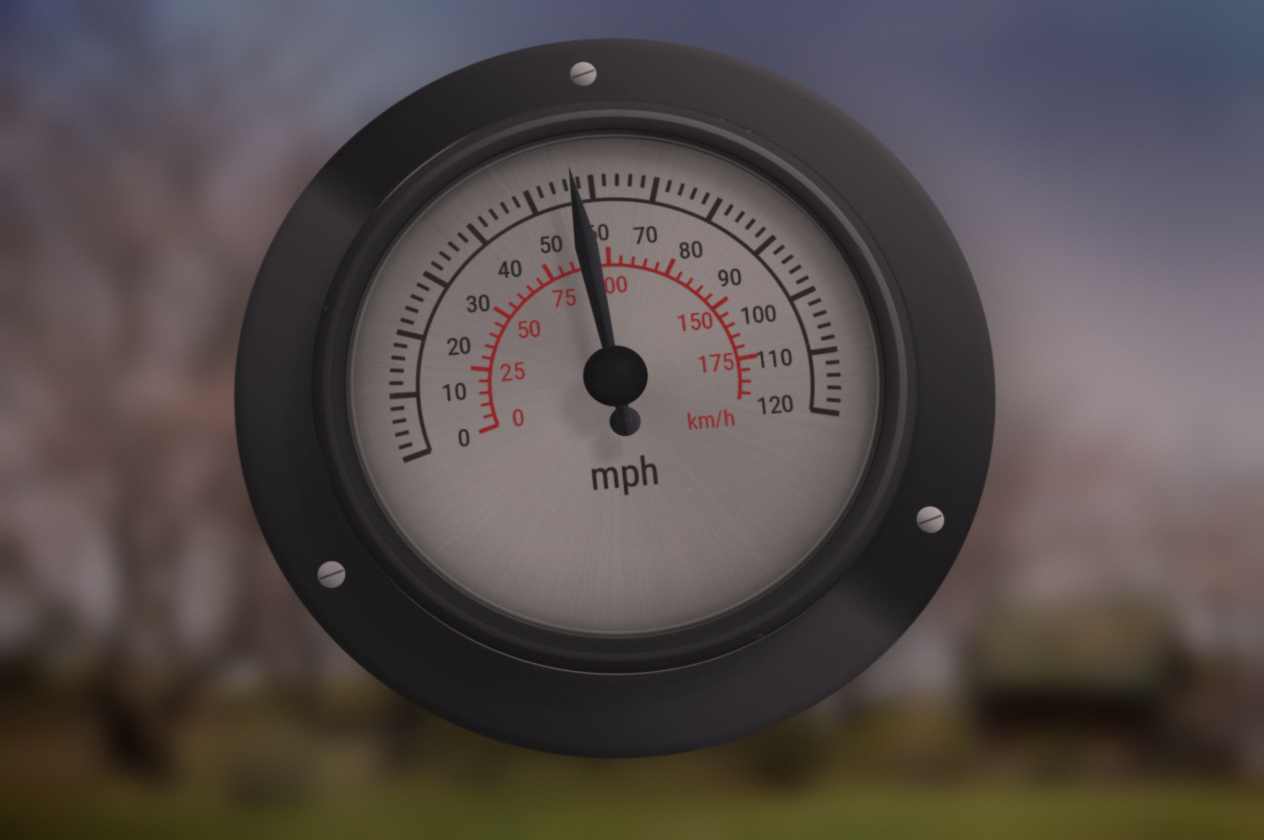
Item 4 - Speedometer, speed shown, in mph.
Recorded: 57 mph
